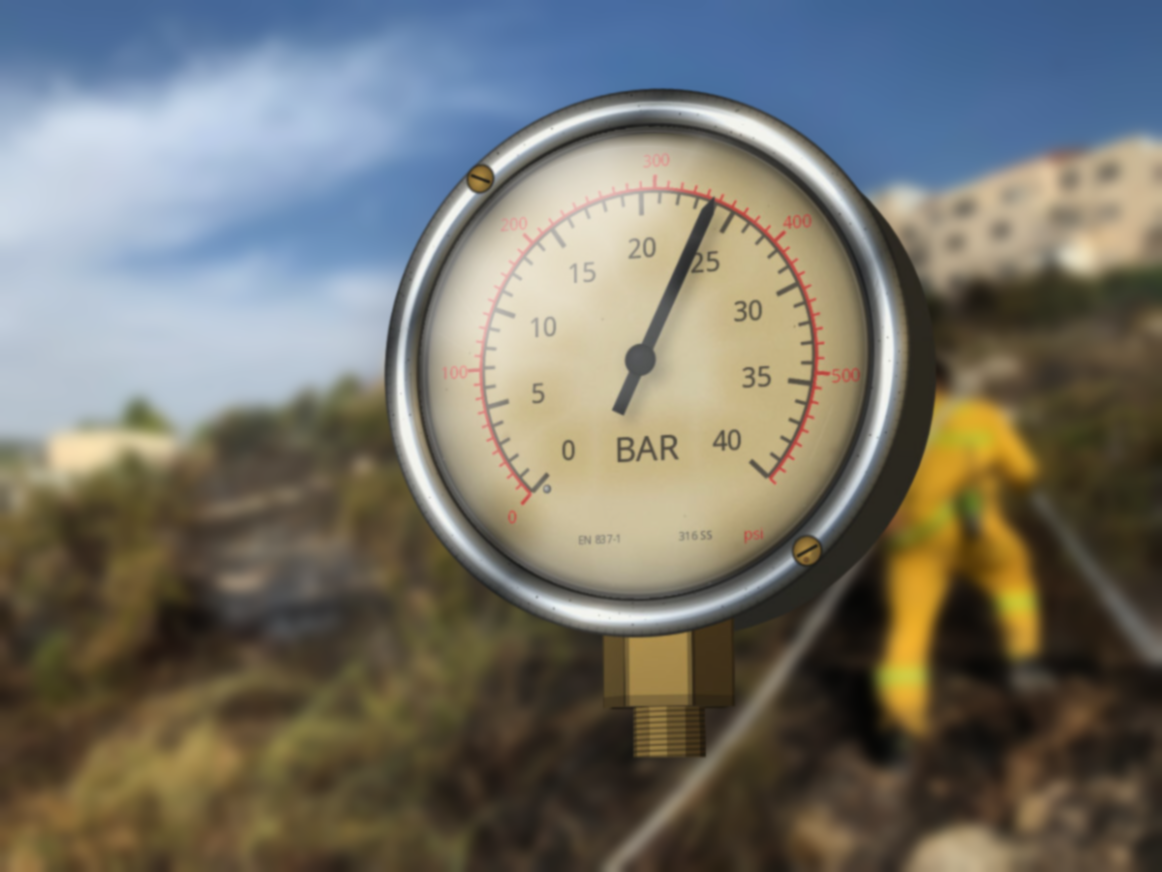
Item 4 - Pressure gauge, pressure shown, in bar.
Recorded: 24 bar
